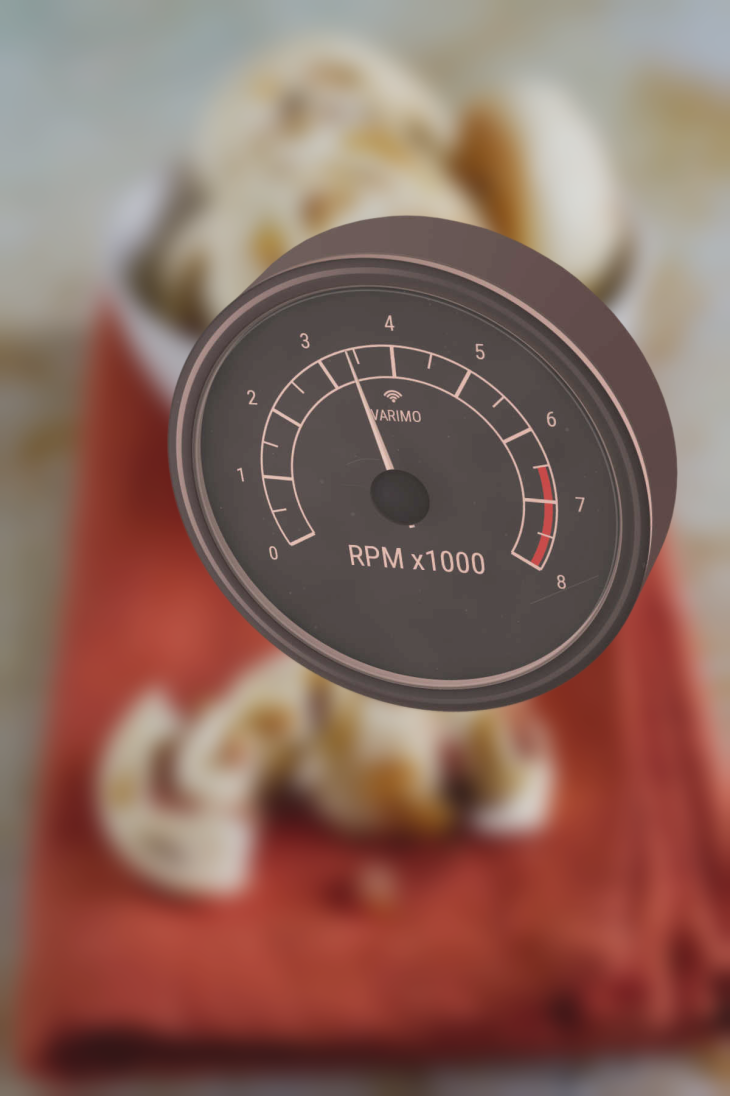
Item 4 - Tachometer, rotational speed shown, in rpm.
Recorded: 3500 rpm
